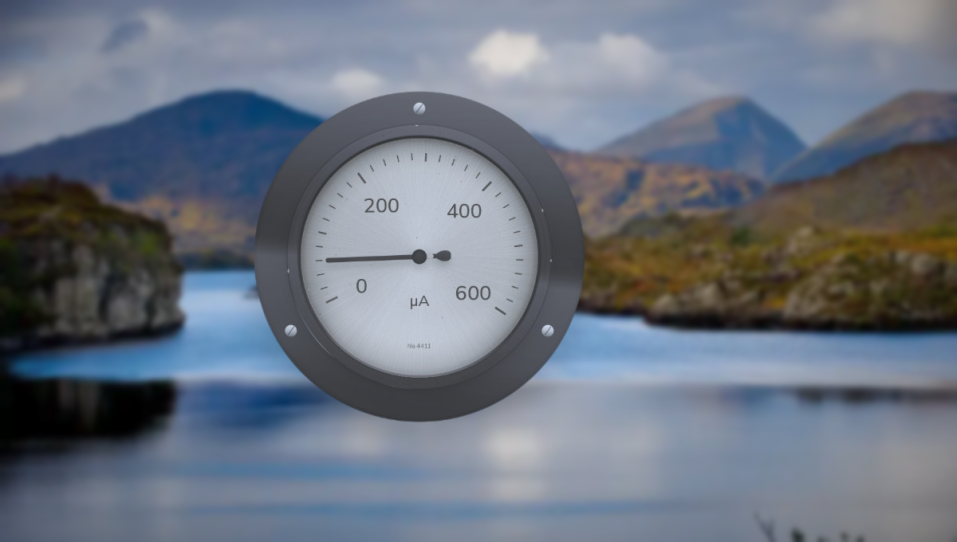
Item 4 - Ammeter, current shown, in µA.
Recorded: 60 µA
